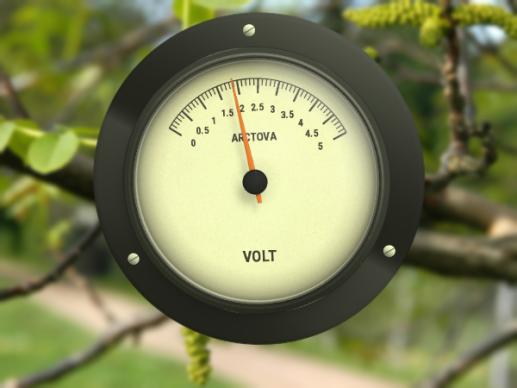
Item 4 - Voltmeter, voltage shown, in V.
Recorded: 1.9 V
